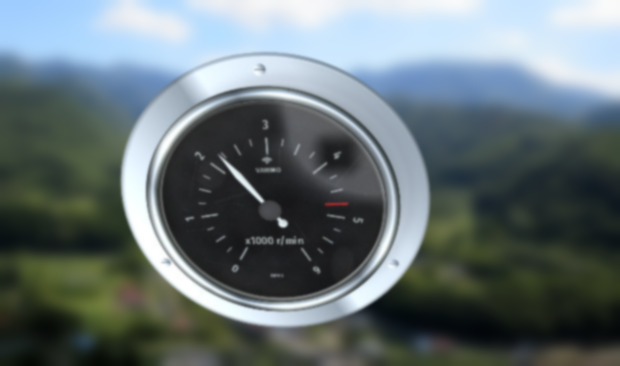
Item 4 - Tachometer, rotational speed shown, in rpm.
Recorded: 2250 rpm
